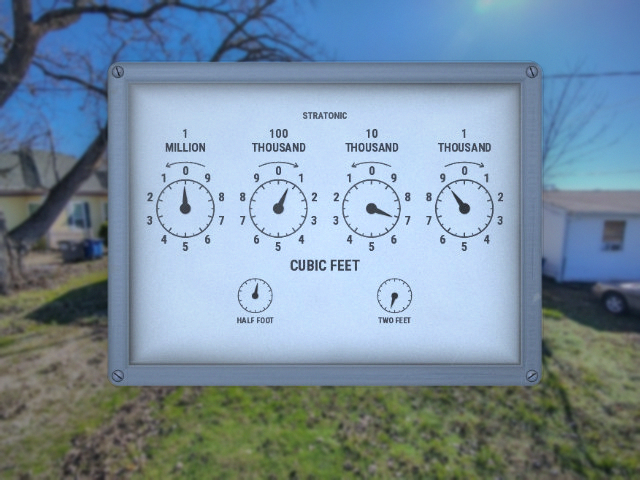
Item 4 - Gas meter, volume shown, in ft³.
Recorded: 6900 ft³
